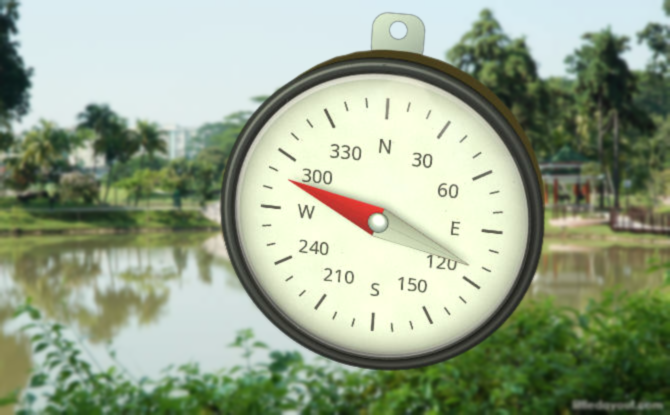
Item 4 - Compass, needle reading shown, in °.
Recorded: 290 °
